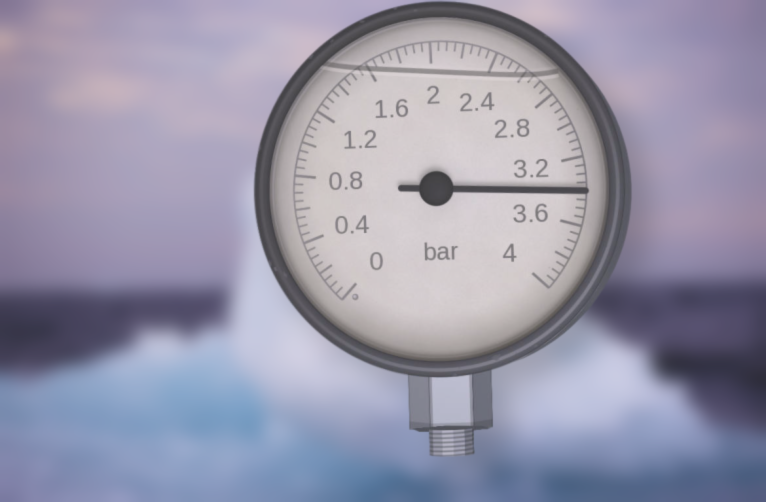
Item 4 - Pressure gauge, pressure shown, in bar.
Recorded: 3.4 bar
